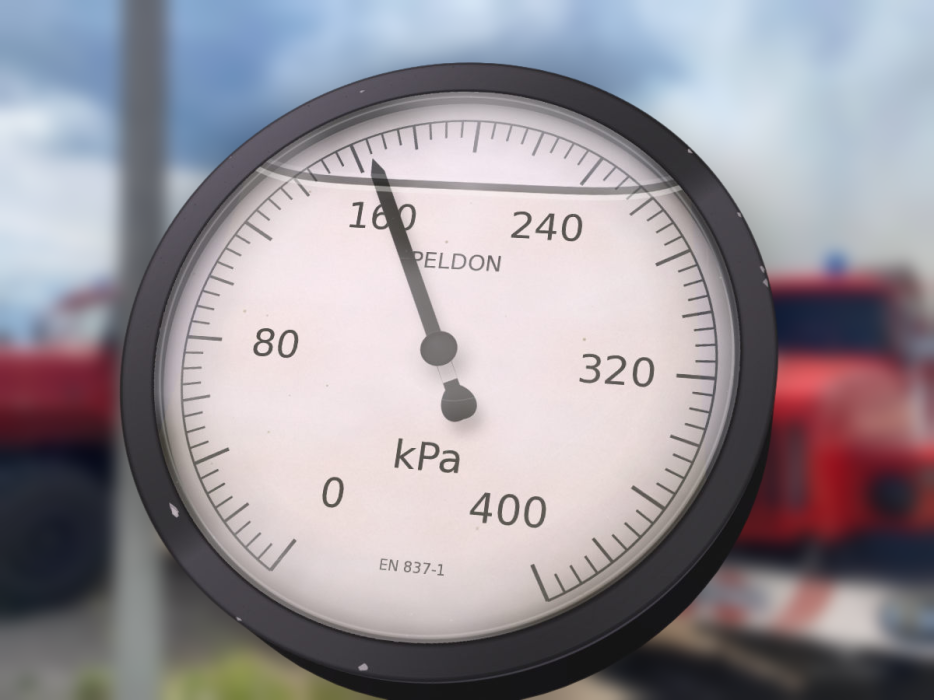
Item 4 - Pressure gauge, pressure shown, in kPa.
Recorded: 165 kPa
